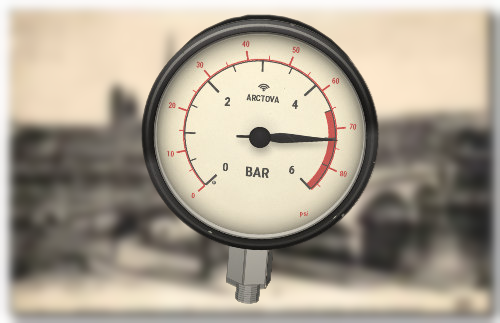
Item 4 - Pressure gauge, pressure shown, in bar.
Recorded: 5 bar
